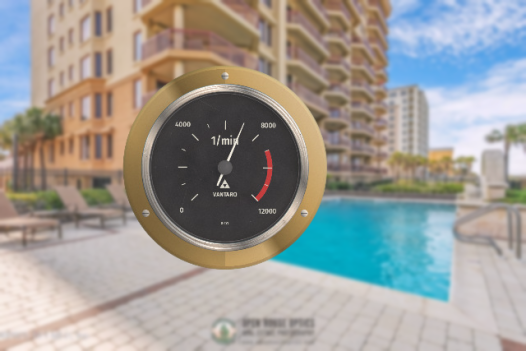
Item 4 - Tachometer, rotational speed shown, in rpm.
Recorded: 7000 rpm
